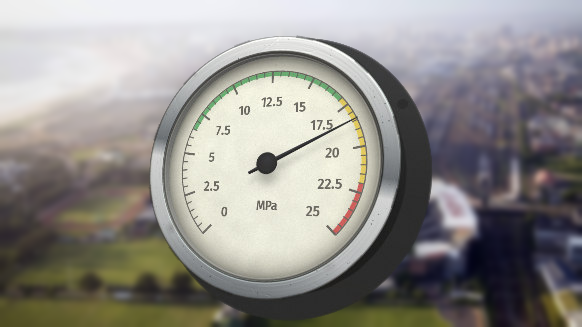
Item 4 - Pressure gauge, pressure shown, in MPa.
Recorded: 18.5 MPa
